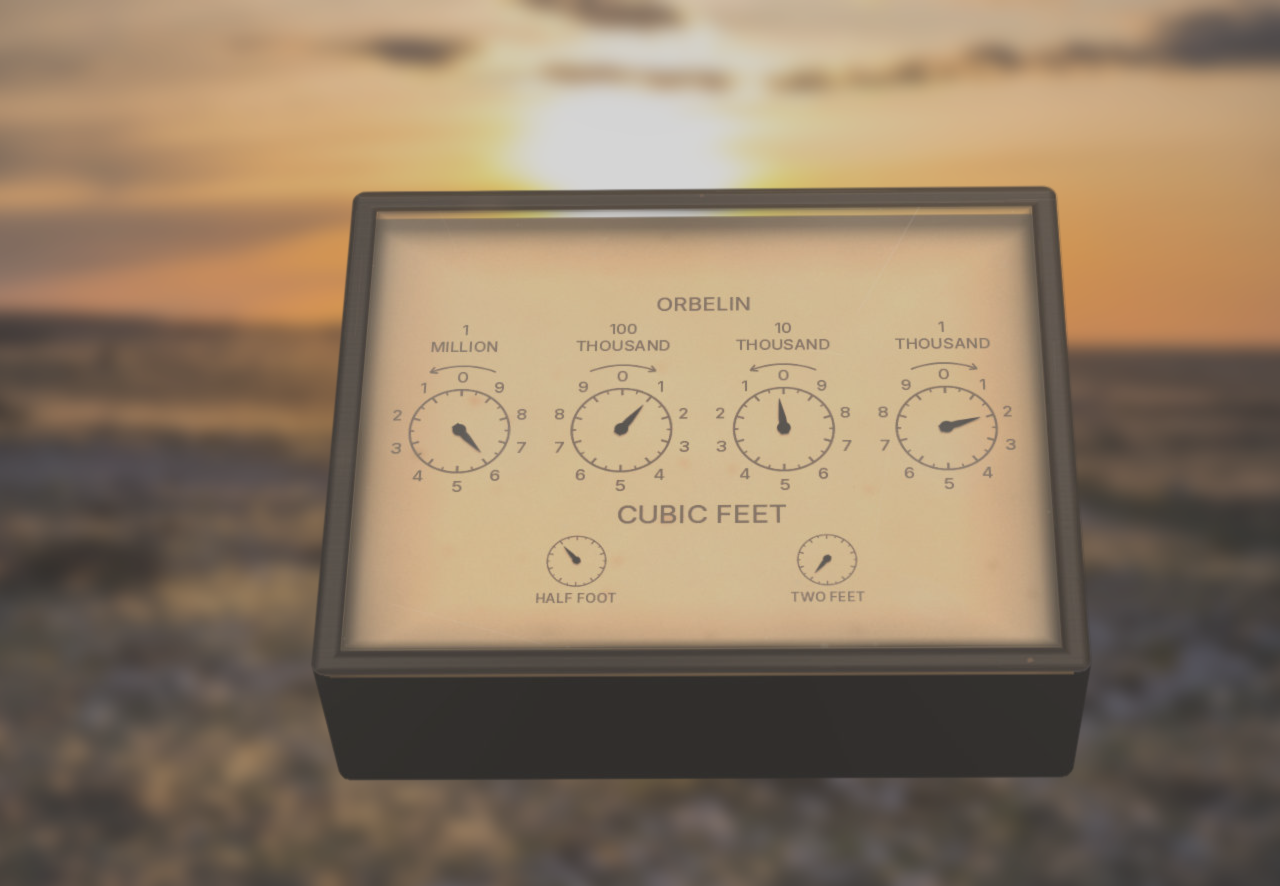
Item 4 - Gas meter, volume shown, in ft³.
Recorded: 610200 ft³
